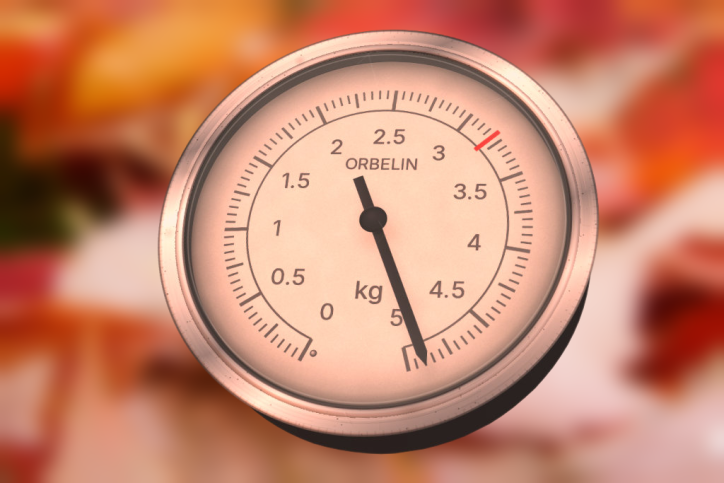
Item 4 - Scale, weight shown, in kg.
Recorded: 4.9 kg
